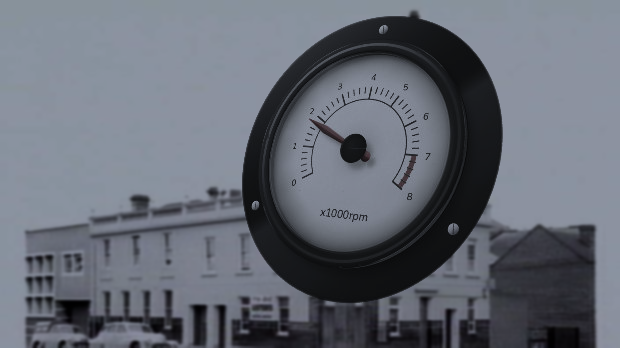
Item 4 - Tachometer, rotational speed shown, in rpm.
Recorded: 1800 rpm
